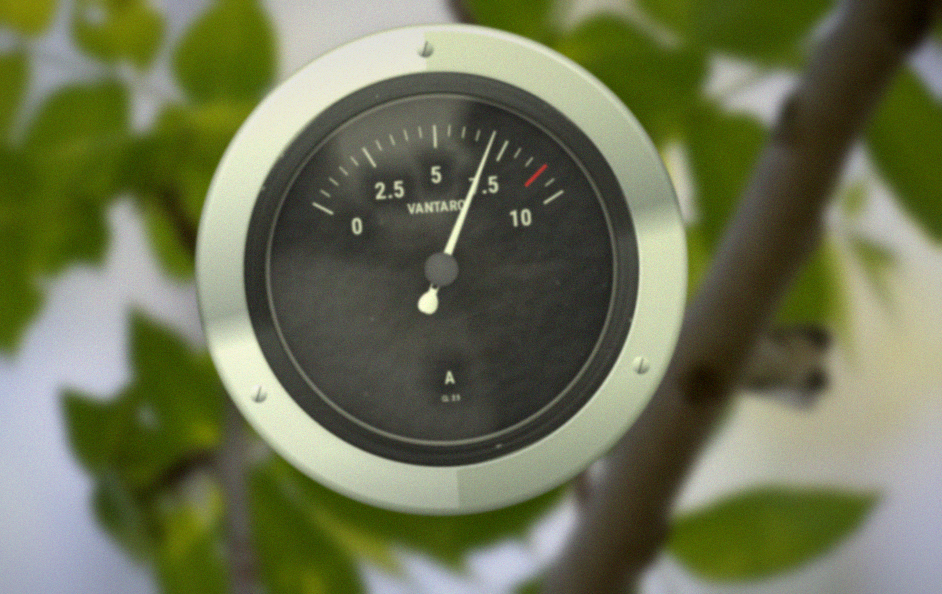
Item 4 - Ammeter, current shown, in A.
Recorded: 7 A
